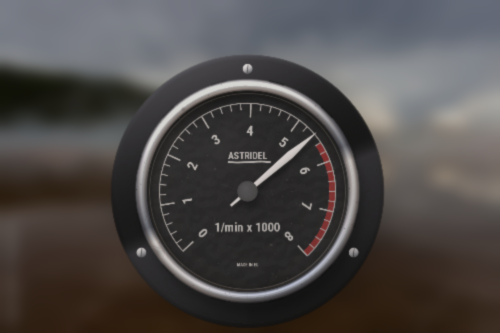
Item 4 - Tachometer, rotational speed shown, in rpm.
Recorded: 5400 rpm
